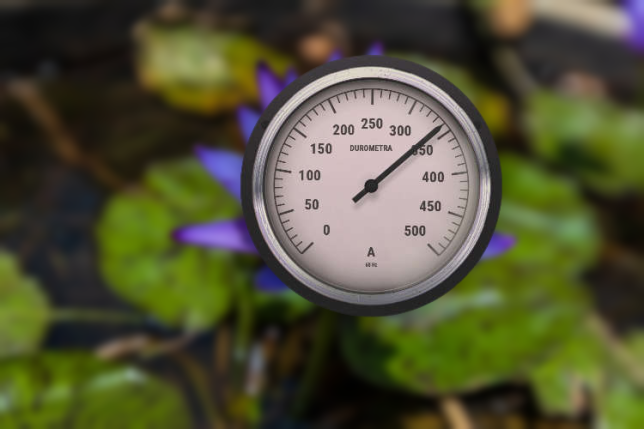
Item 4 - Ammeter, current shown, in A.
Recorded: 340 A
